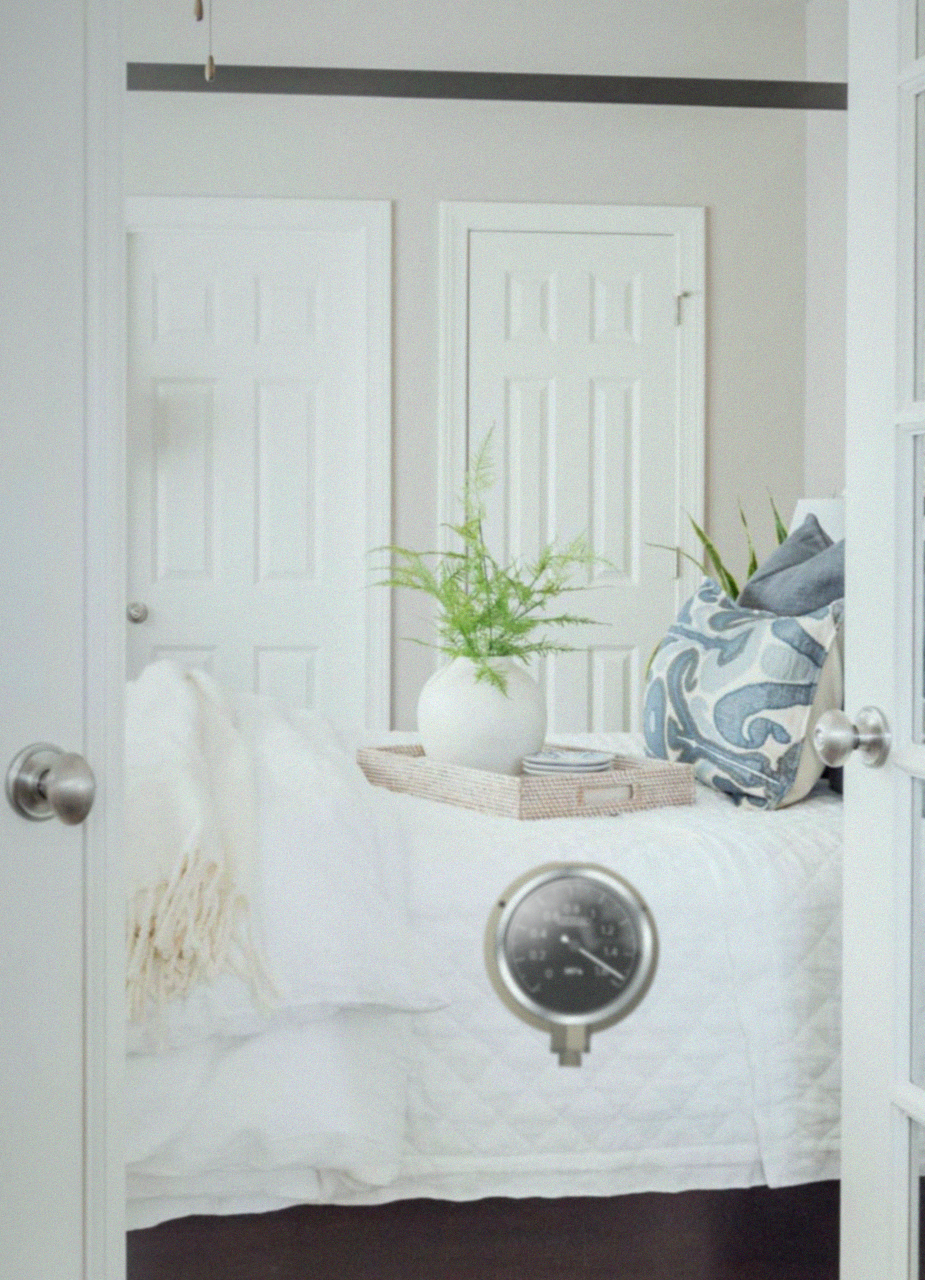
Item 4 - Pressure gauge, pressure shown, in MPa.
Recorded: 1.55 MPa
